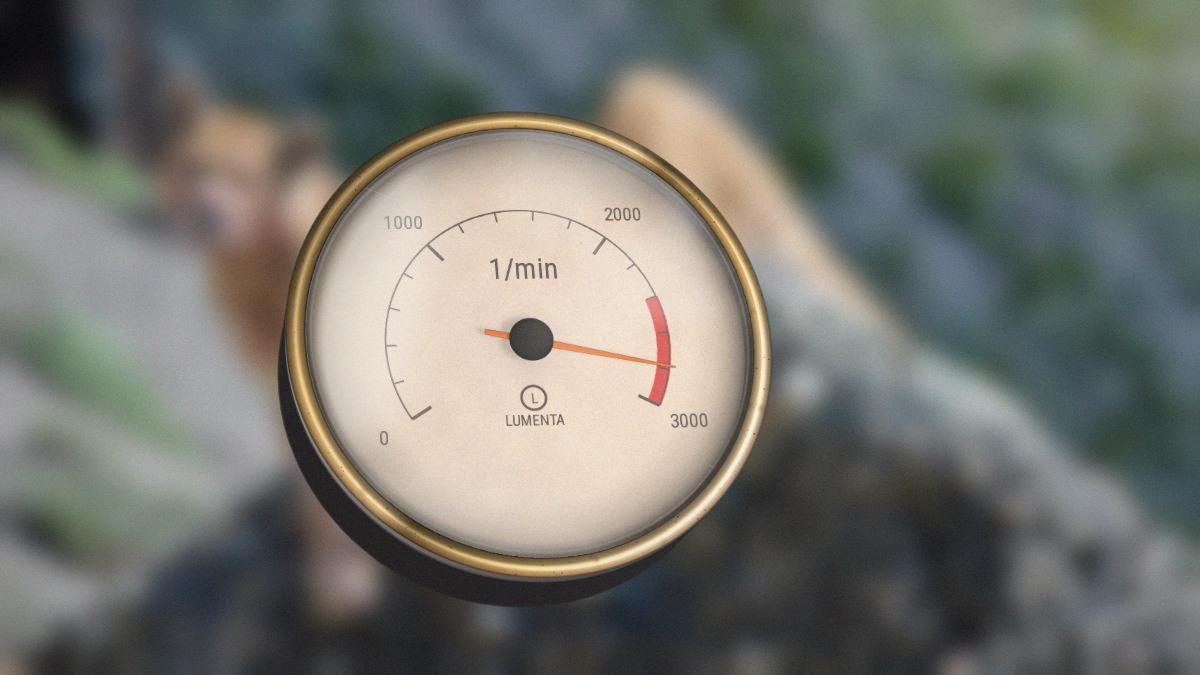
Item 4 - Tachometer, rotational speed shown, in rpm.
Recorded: 2800 rpm
